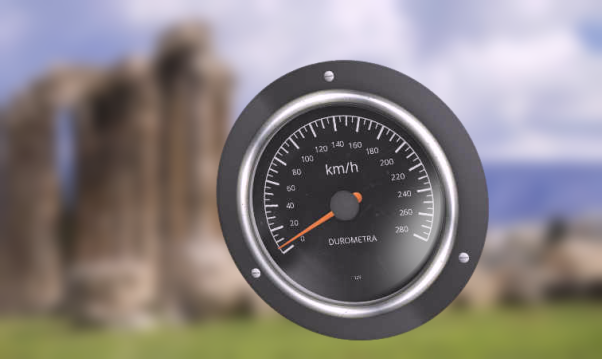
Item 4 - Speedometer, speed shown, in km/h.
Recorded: 5 km/h
